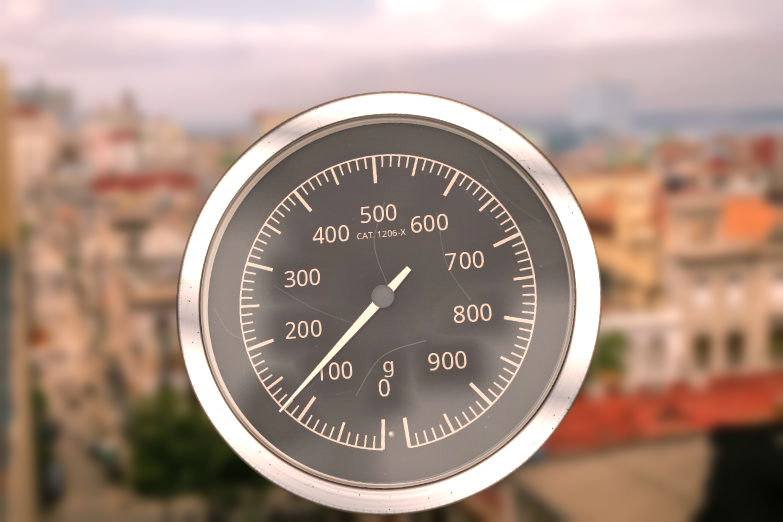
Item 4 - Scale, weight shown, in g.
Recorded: 120 g
